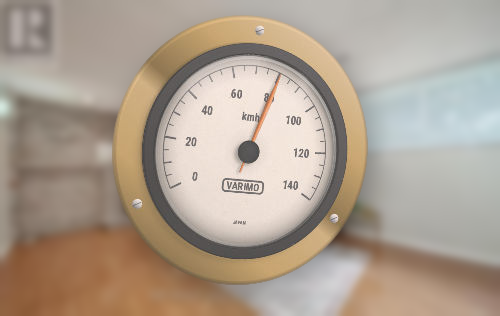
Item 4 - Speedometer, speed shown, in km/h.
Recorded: 80 km/h
